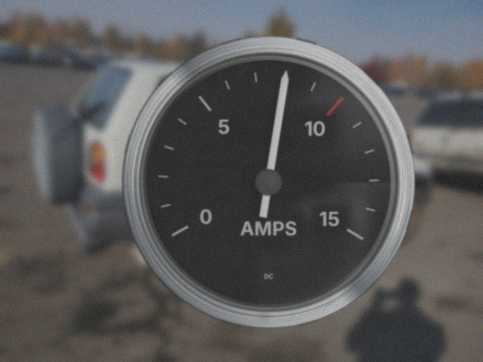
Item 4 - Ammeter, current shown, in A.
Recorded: 8 A
